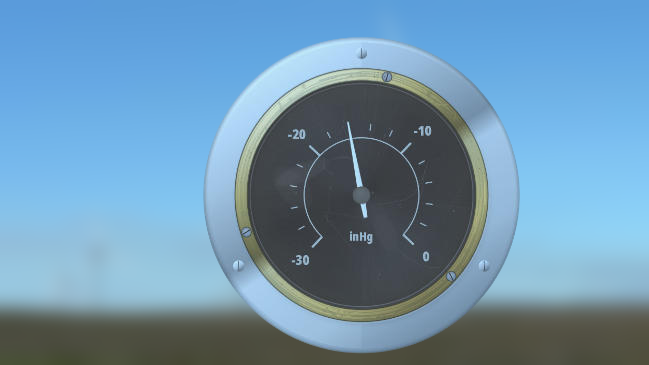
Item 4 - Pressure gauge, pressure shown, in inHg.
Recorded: -16 inHg
